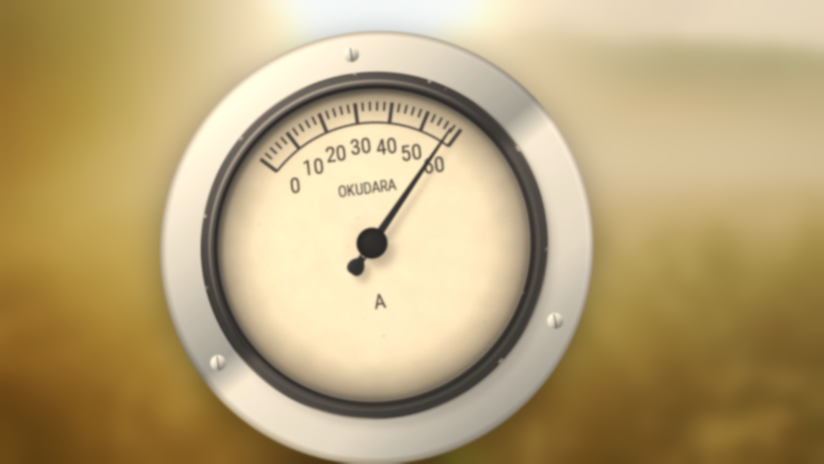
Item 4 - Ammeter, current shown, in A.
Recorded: 58 A
